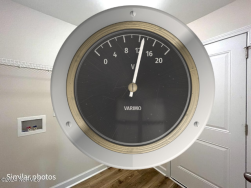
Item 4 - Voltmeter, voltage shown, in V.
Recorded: 13 V
